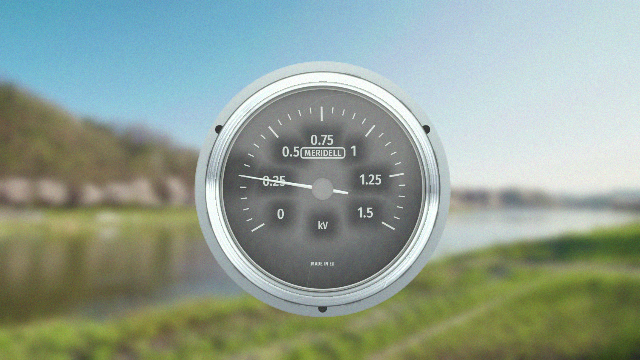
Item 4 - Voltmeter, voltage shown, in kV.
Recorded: 0.25 kV
